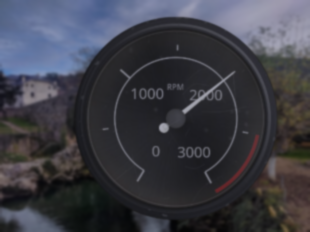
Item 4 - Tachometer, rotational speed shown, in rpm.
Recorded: 2000 rpm
